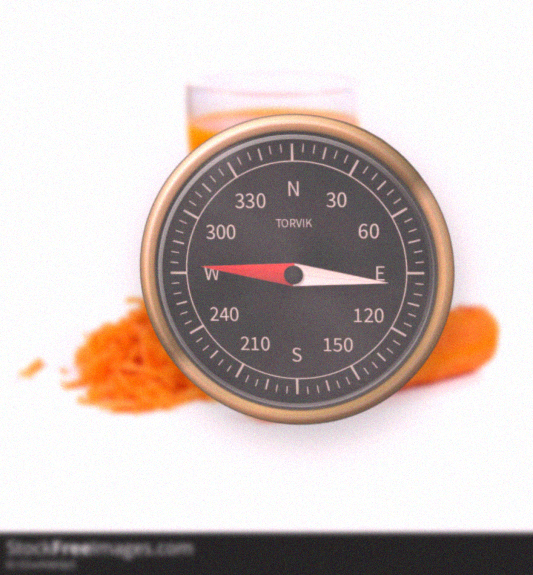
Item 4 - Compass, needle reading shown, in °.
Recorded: 275 °
